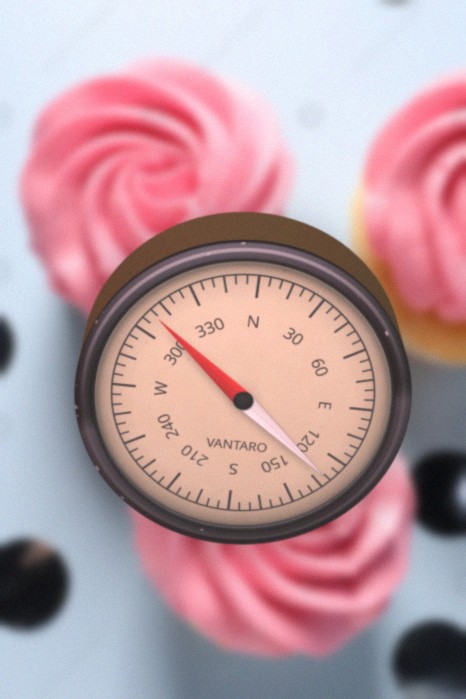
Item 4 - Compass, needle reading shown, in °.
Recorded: 310 °
